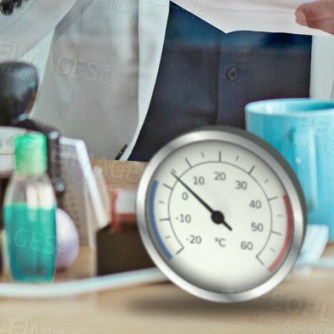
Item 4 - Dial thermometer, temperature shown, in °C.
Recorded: 5 °C
